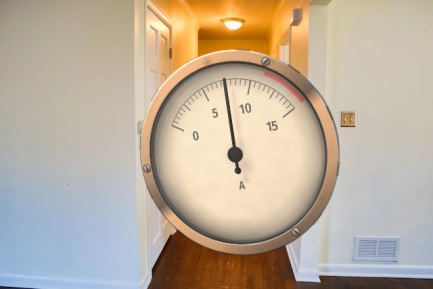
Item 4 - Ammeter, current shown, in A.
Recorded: 7.5 A
